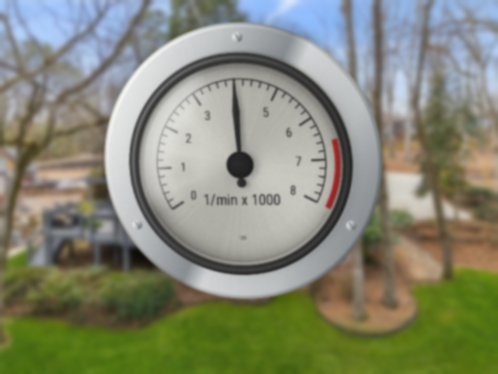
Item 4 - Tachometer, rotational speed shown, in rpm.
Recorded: 4000 rpm
